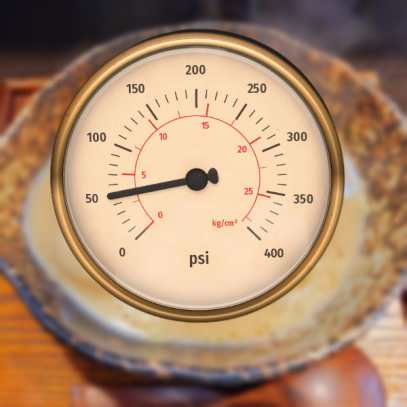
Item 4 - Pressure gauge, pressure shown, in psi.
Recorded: 50 psi
